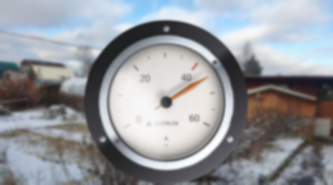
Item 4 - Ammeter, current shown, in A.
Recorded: 45 A
